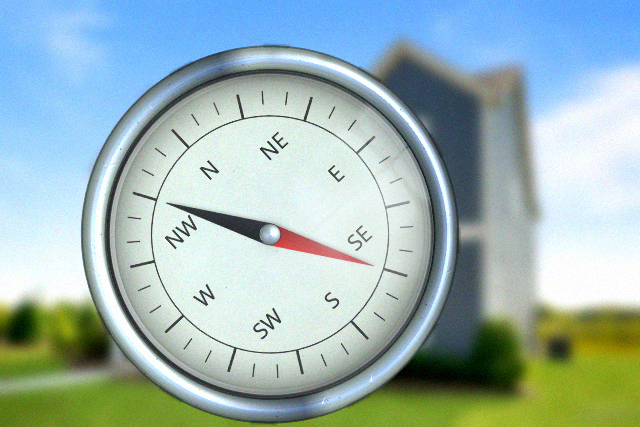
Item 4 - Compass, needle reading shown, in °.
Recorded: 150 °
